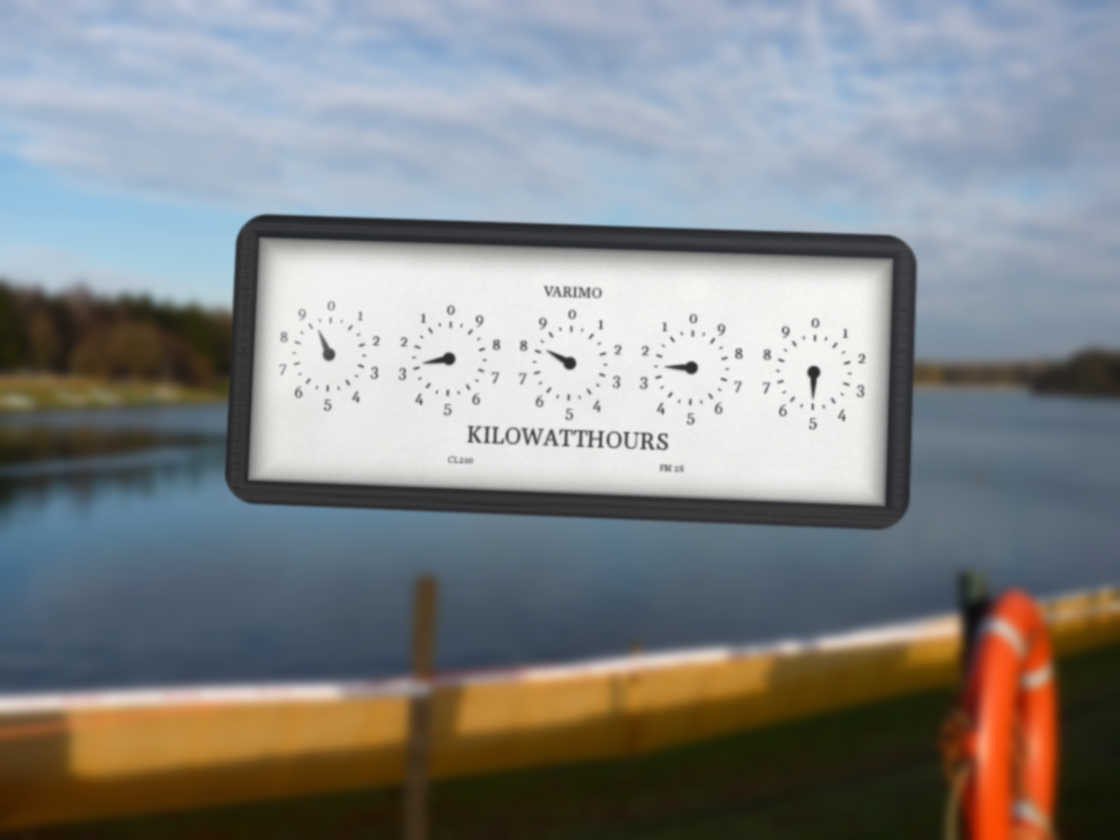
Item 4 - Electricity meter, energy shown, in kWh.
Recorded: 92825 kWh
